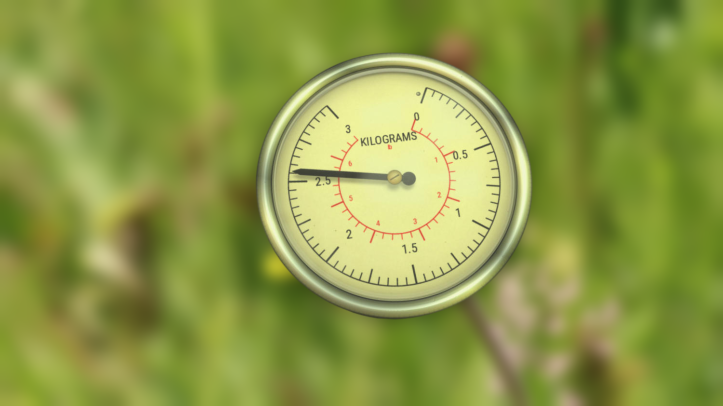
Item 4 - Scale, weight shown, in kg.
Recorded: 2.55 kg
